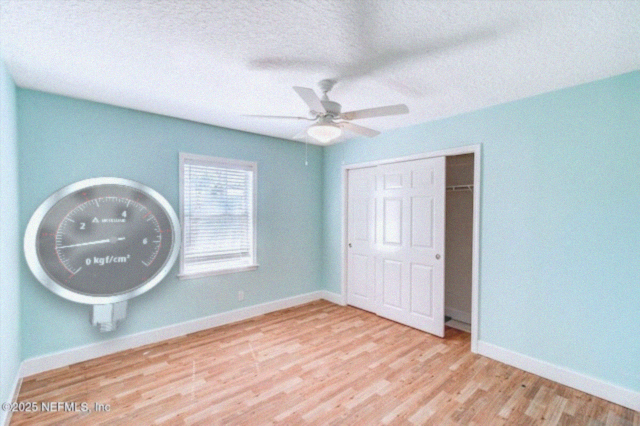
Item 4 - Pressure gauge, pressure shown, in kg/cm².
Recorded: 1 kg/cm²
